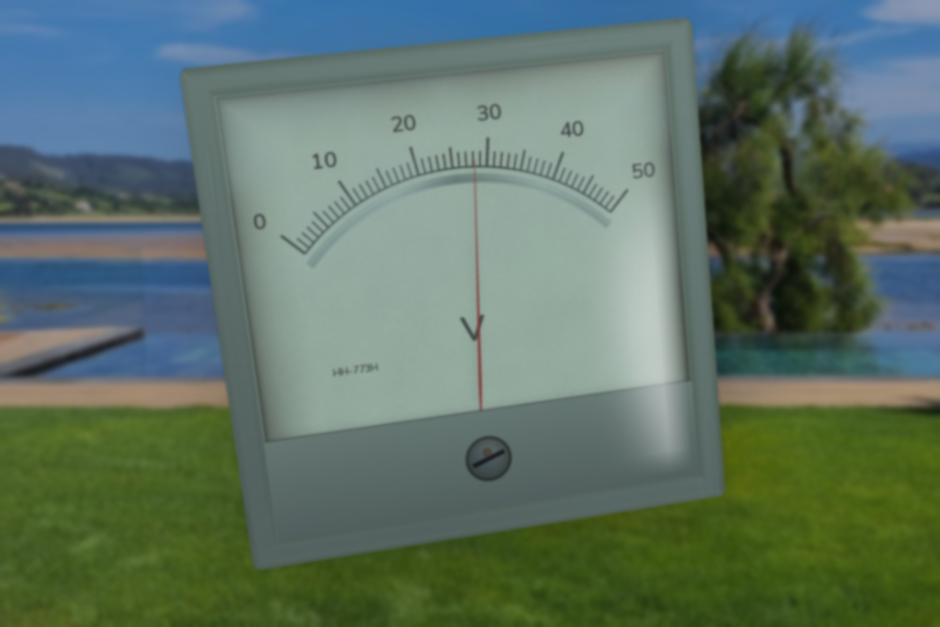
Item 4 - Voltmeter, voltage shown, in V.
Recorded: 28 V
